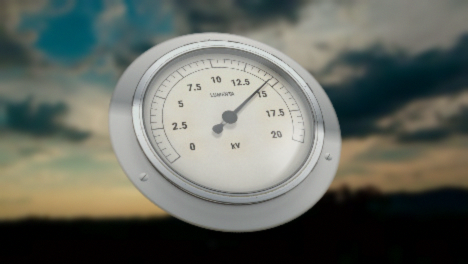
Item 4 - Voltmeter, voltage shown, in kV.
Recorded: 14.5 kV
